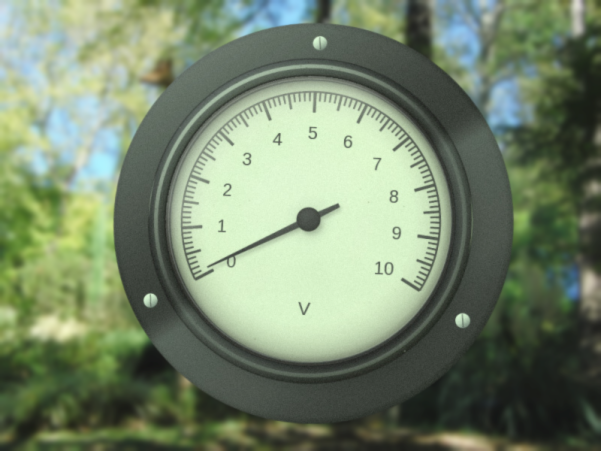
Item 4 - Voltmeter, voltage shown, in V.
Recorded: 0.1 V
